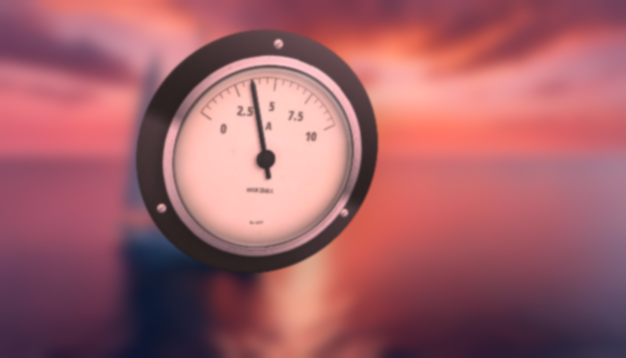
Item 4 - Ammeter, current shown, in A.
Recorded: 3.5 A
